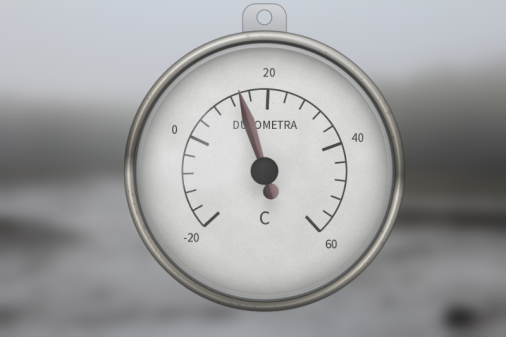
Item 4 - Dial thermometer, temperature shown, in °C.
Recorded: 14 °C
